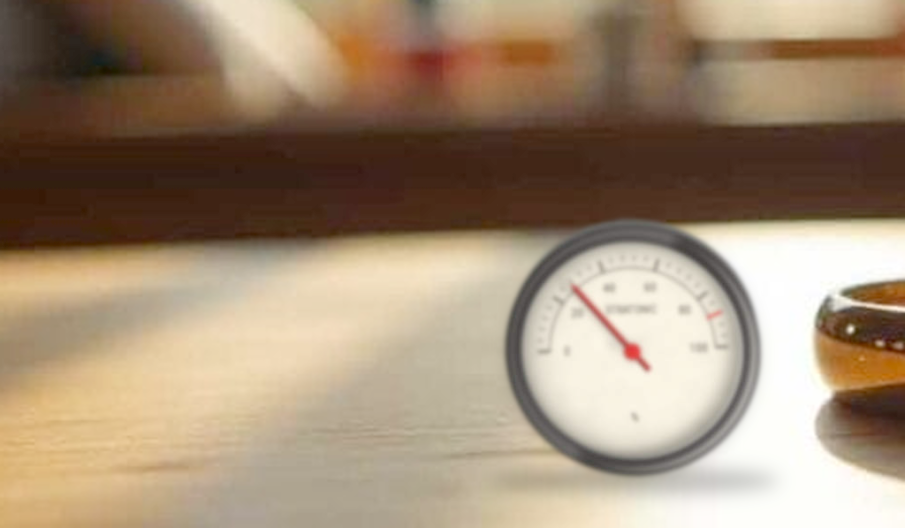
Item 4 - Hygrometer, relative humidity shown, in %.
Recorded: 28 %
